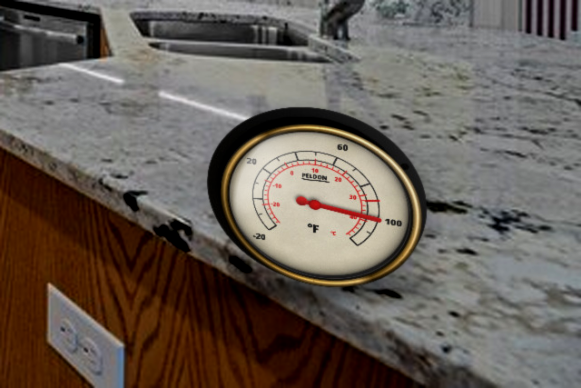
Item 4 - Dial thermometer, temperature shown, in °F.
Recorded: 100 °F
